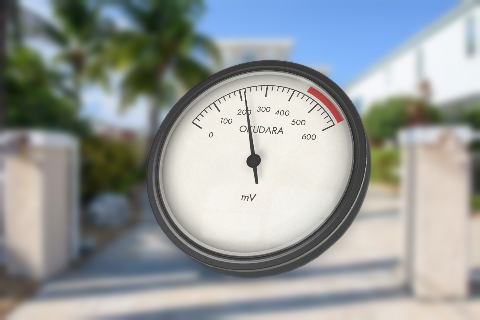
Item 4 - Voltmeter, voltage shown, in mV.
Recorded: 220 mV
